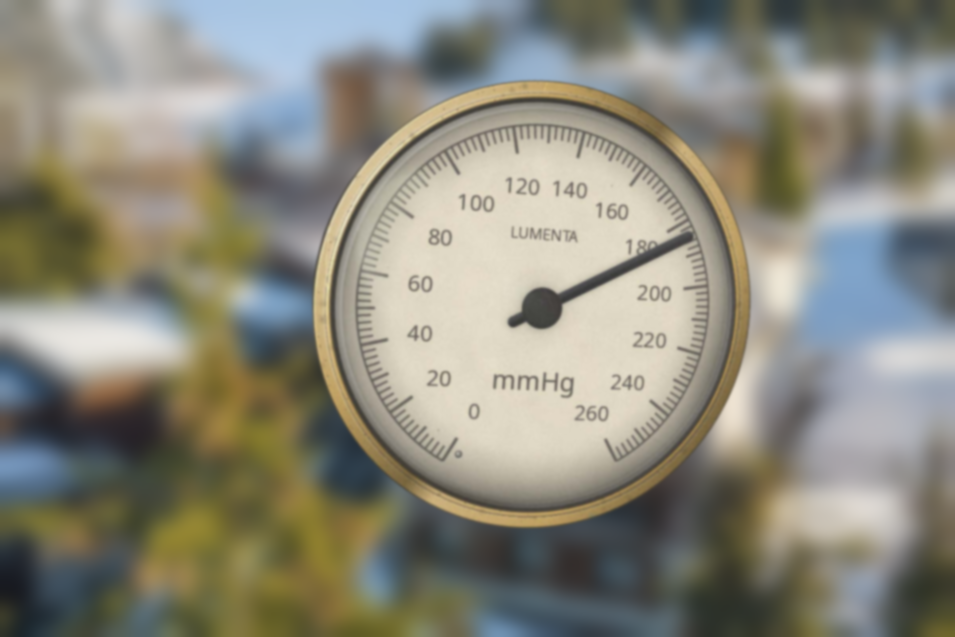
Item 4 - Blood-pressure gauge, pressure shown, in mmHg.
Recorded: 184 mmHg
